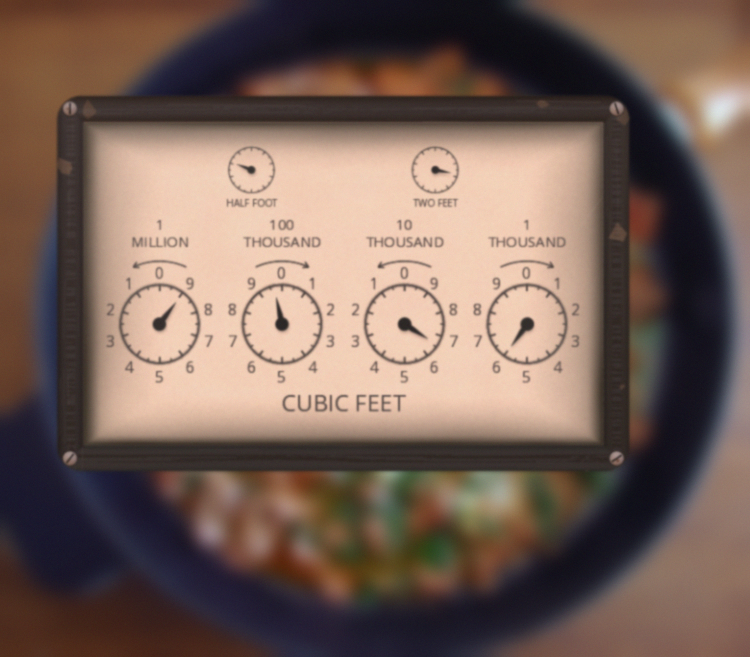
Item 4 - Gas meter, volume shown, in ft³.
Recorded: 896600 ft³
